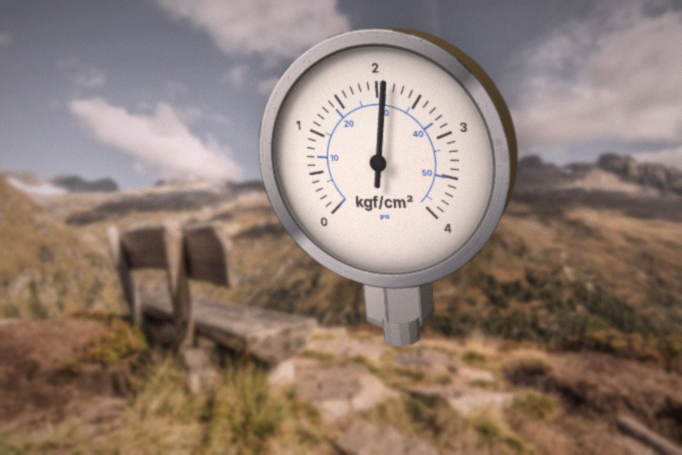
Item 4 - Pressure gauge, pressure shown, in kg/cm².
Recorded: 2.1 kg/cm²
